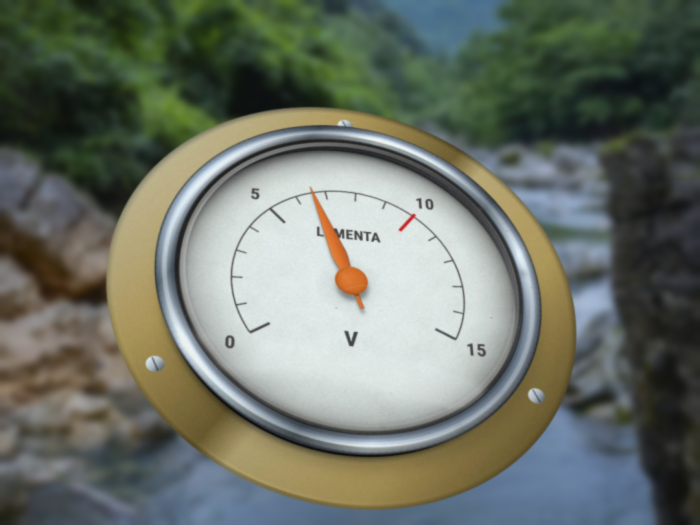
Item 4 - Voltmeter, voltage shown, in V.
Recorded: 6.5 V
